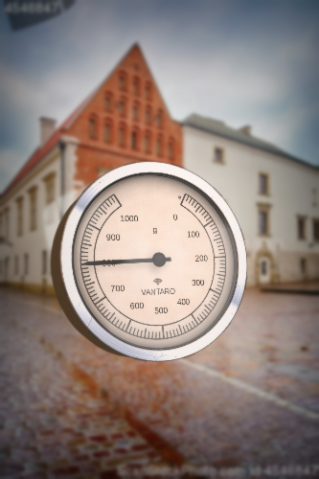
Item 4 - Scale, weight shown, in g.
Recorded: 800 g
